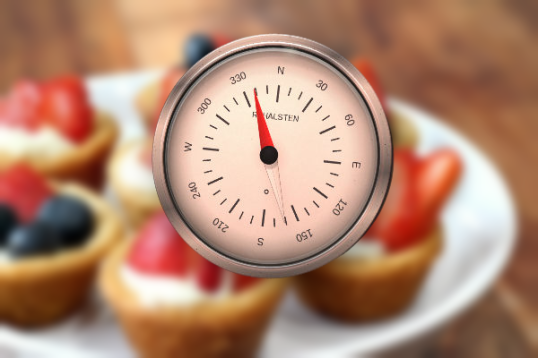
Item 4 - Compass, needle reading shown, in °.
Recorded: 340 °
